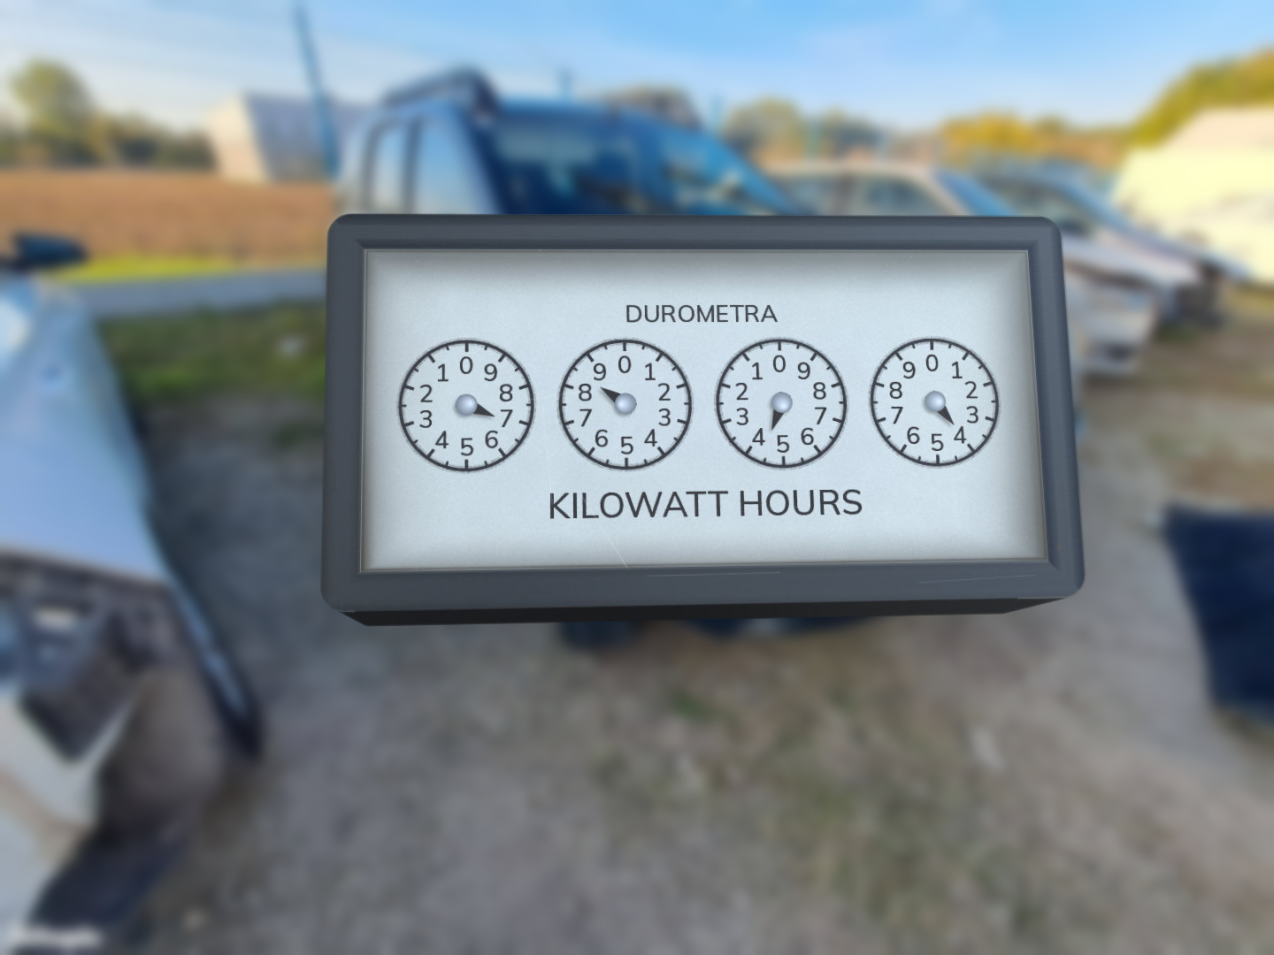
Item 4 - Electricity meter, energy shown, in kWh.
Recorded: 6844 kWh
